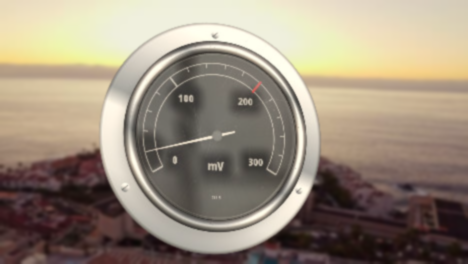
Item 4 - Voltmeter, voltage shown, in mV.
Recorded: 20 mV
